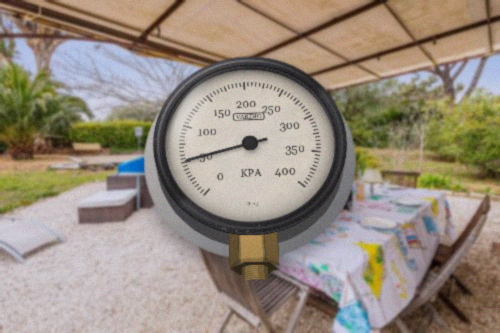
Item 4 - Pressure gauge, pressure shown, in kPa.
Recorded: 50 kPa
